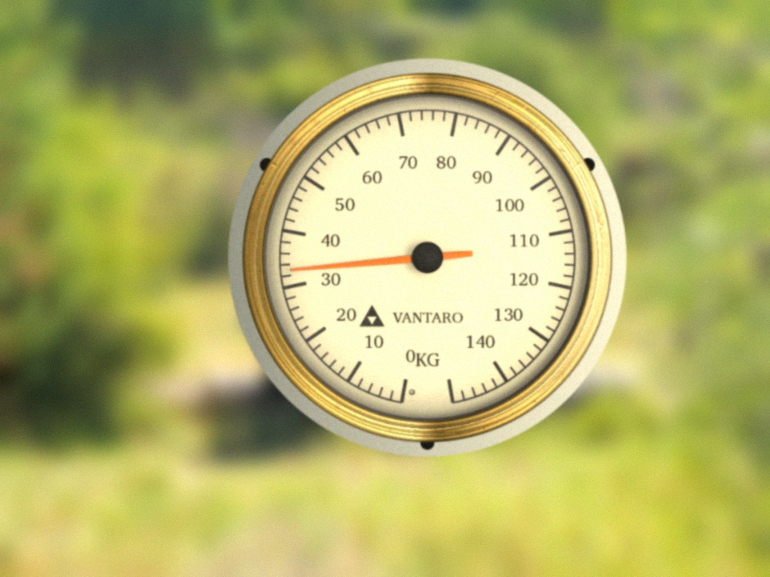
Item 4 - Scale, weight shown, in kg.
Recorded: 33 kg
